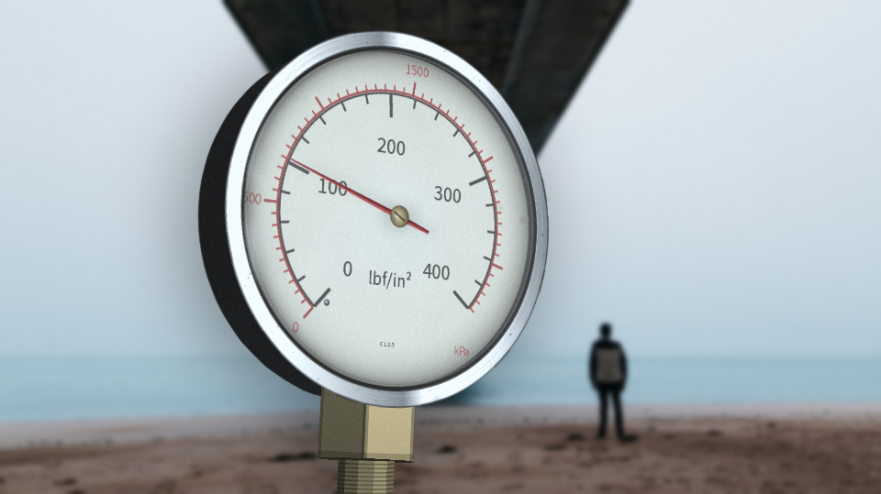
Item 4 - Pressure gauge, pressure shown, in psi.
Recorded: 100 psi
